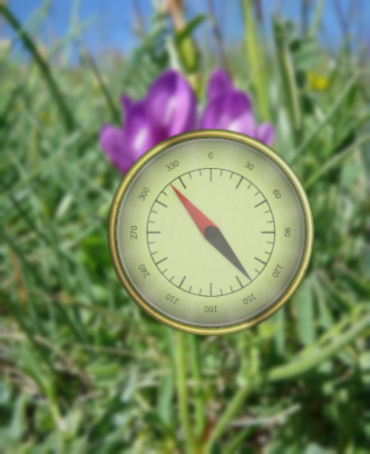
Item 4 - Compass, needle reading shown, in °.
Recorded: 320 °
